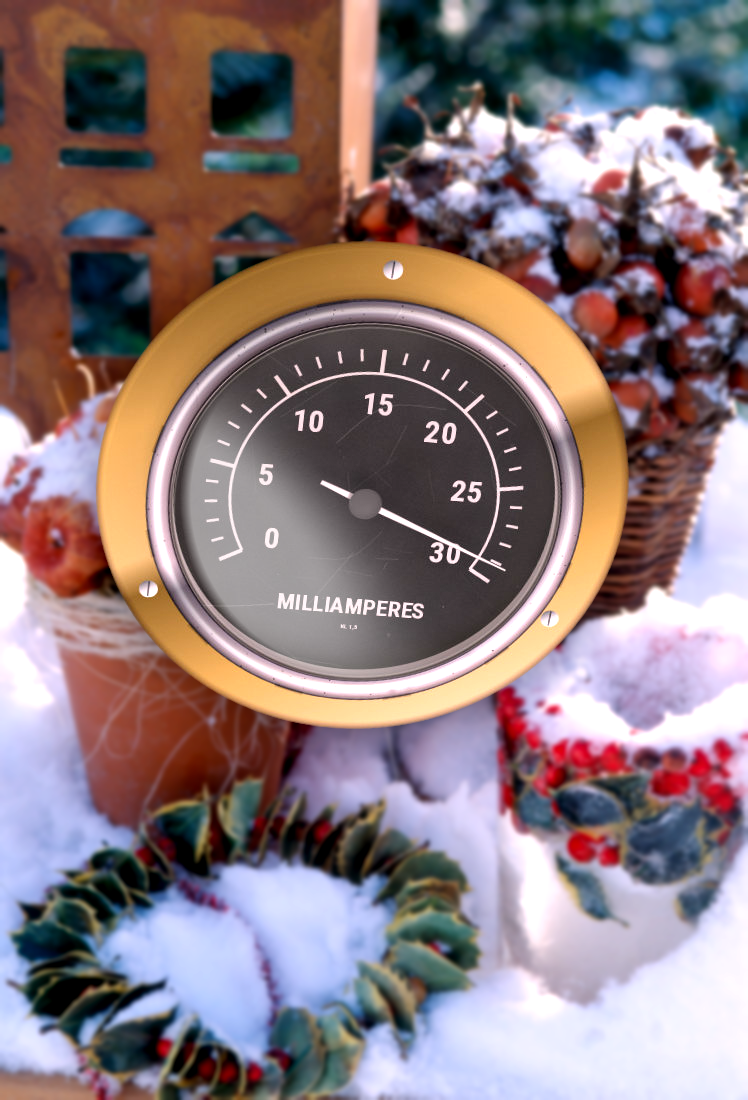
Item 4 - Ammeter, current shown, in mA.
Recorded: 29 mA
